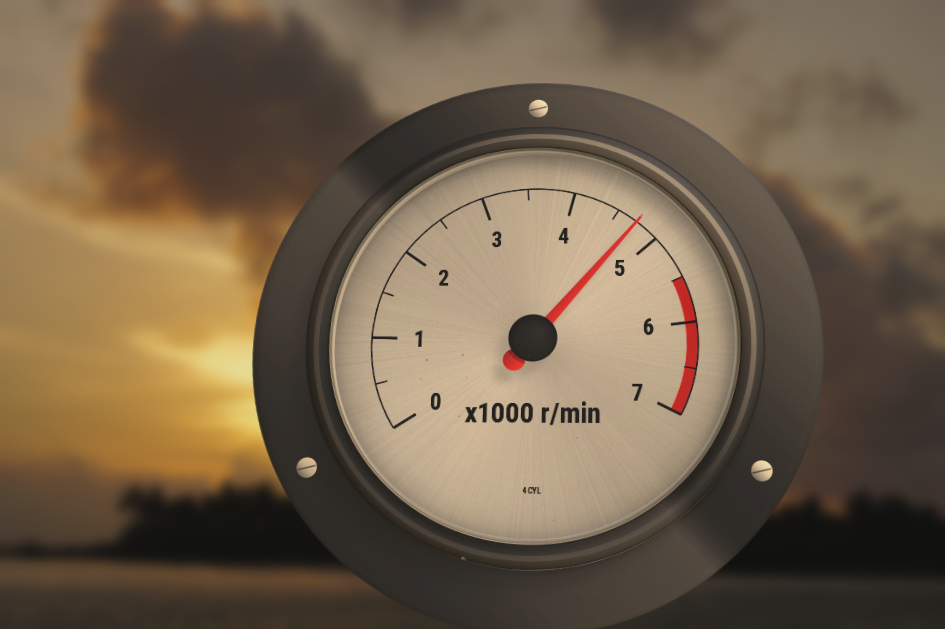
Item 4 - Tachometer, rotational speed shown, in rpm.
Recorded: 4750 rpm
